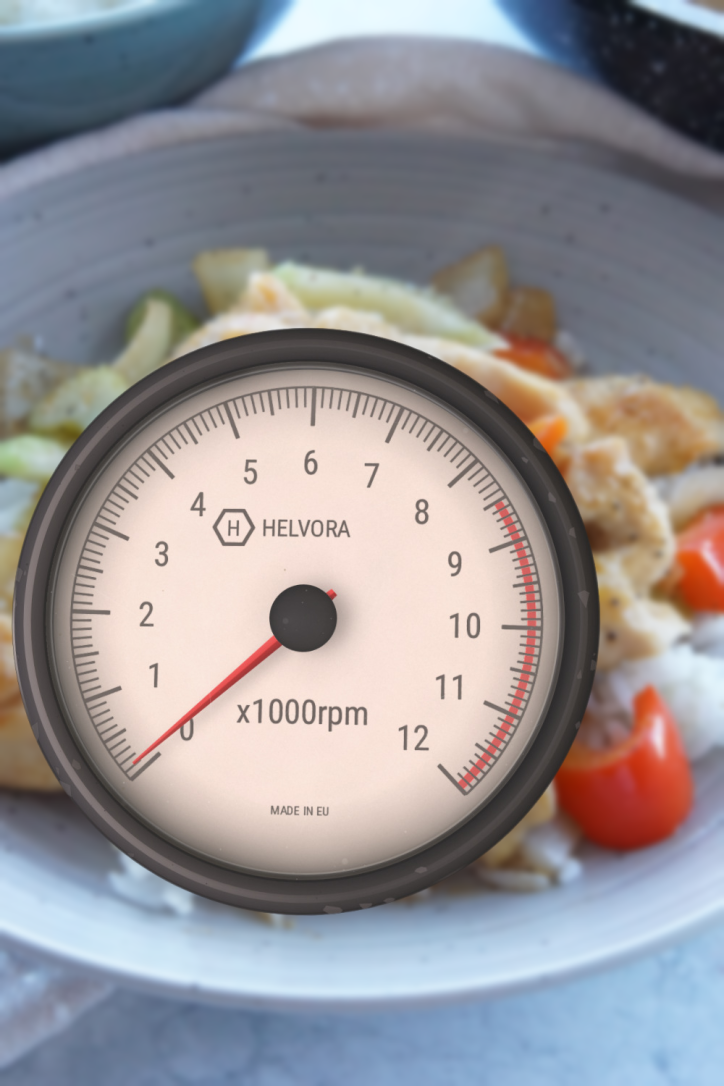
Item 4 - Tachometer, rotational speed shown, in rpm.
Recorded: 100 rpm
